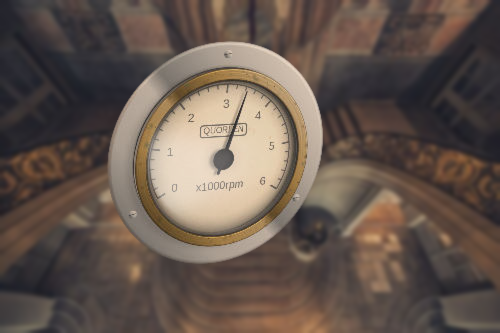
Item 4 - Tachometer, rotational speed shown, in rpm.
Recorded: 3400 rpm
